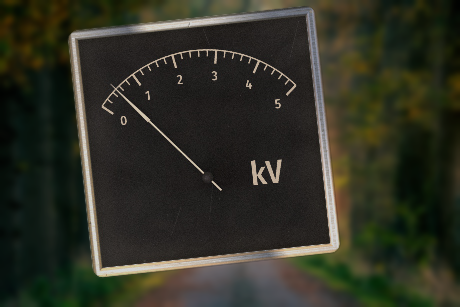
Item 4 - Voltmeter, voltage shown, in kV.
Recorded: 0.5 kV
